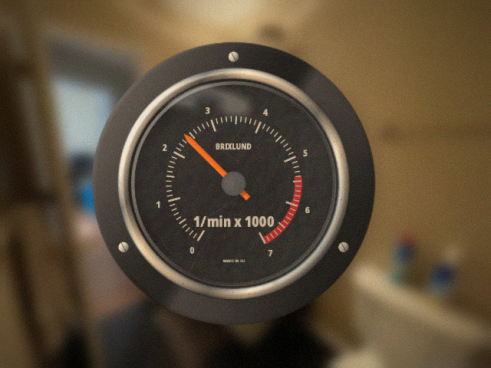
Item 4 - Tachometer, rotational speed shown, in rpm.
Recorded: 2400 rpm
